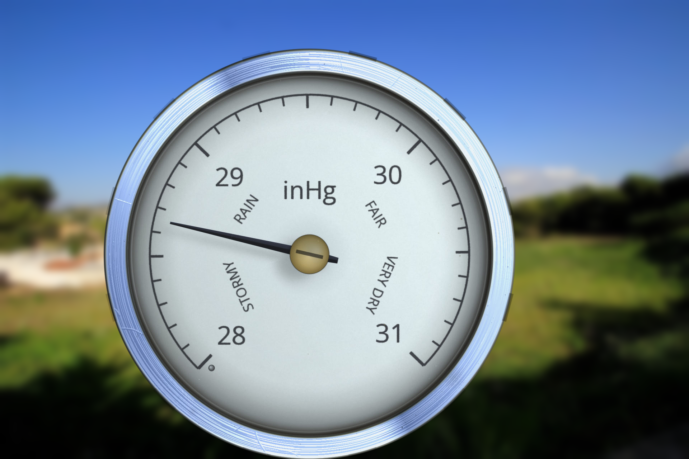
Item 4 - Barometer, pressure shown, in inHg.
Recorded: 28.65 inHg
